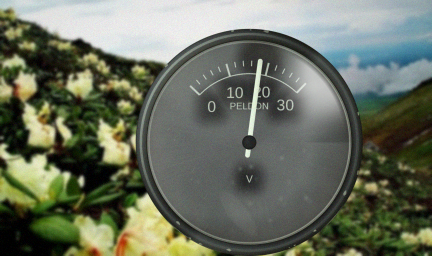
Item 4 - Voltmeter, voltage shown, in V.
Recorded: 18 V
